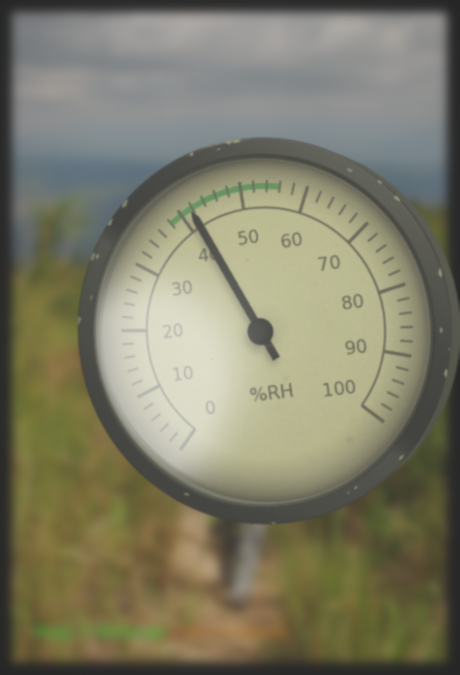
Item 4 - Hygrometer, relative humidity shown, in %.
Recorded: 42 %
